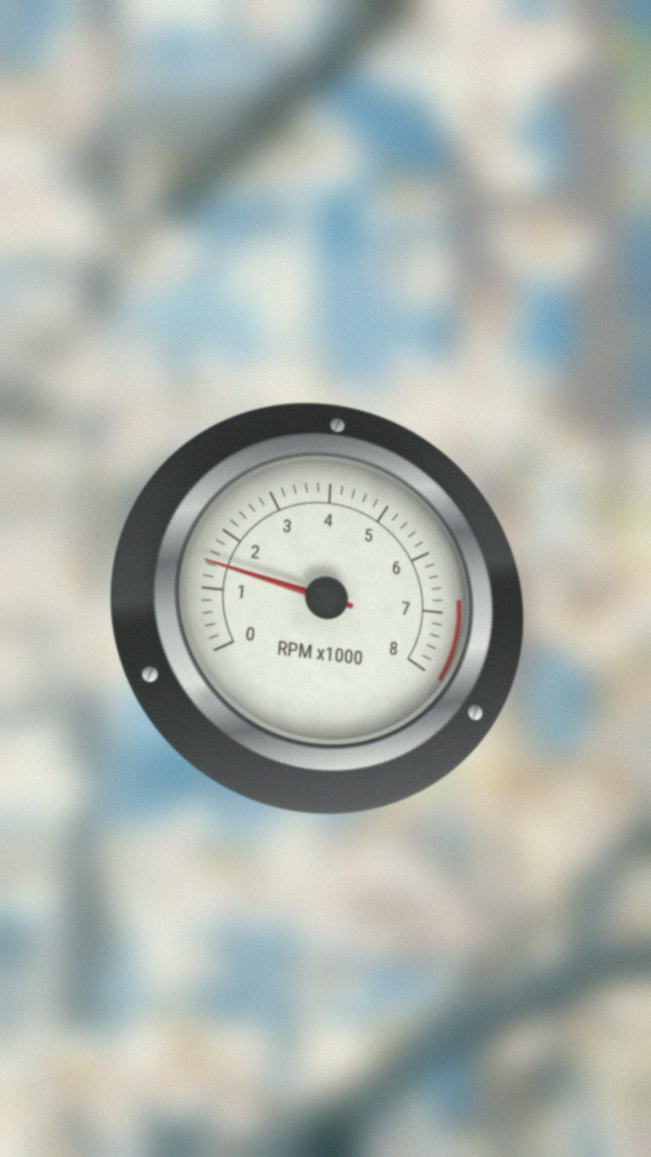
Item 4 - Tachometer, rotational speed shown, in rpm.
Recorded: 1400 rpm
